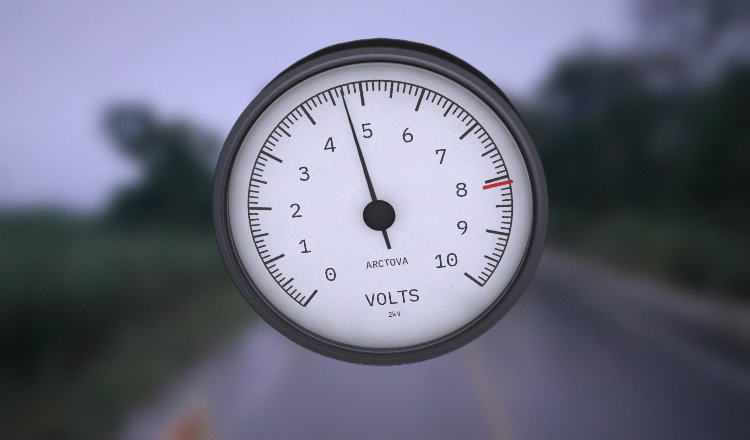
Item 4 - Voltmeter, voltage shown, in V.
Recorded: 4.7 V
